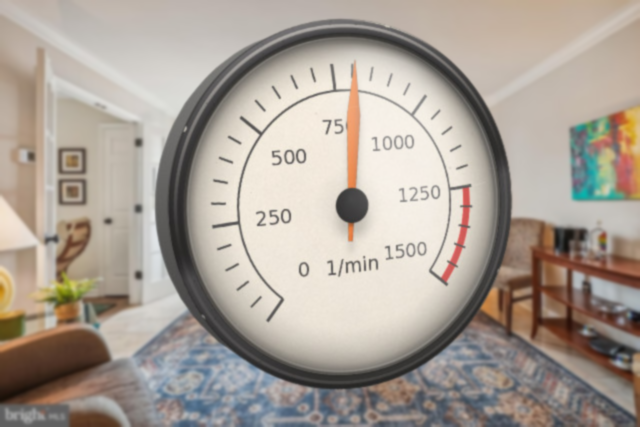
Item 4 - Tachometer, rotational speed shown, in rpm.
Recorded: 800 rpm
